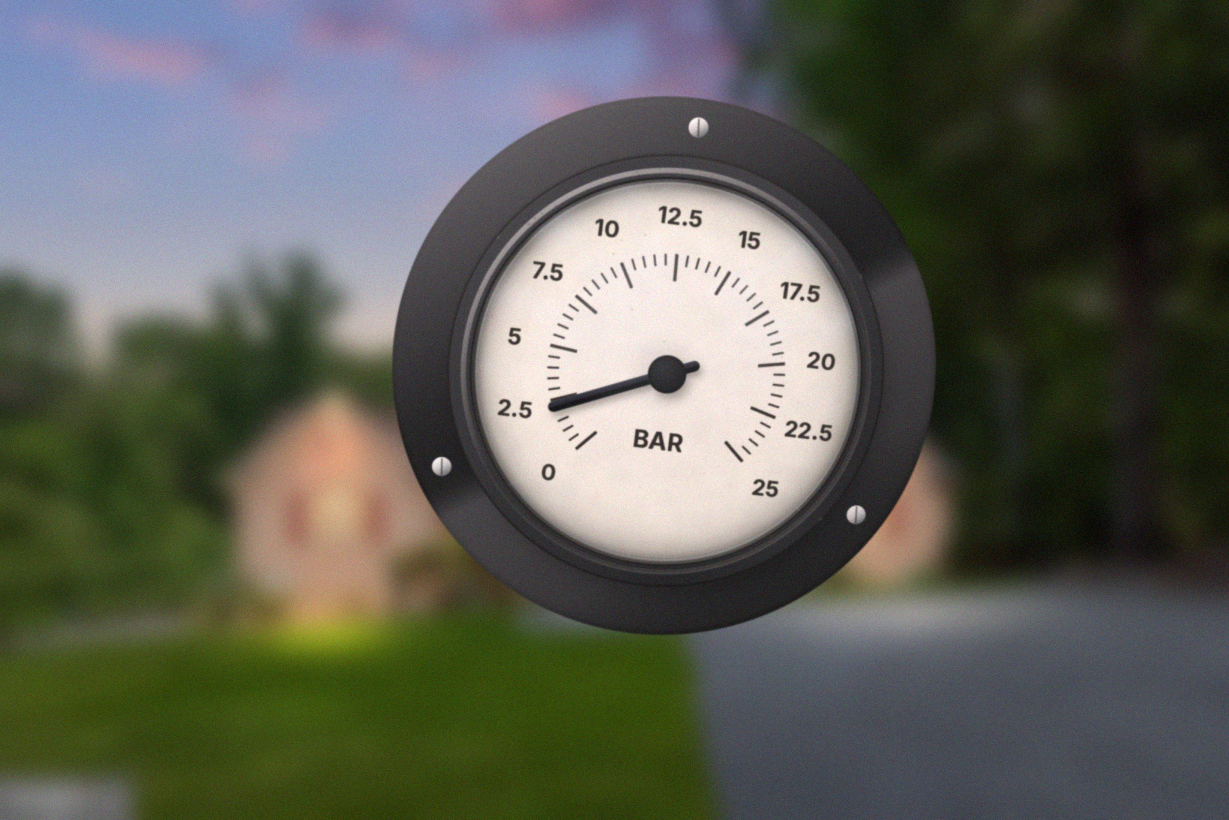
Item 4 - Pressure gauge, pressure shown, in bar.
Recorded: 2.25 bar
